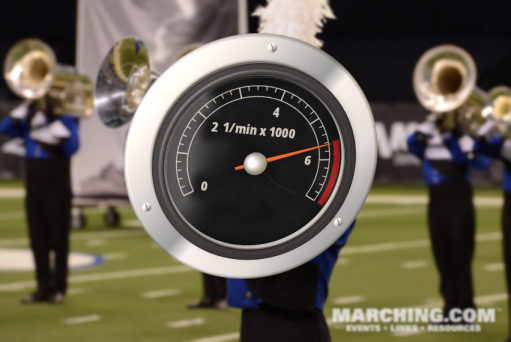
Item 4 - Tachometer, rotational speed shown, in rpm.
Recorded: 5600 rpm
